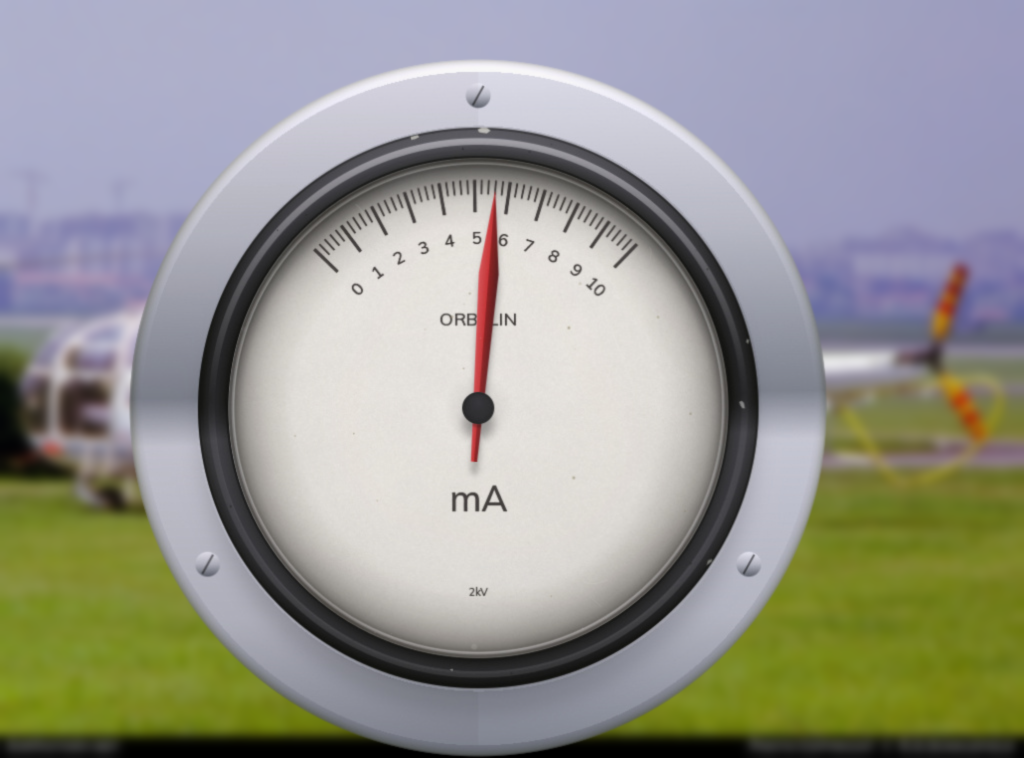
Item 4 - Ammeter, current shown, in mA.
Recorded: 5.6 mA
